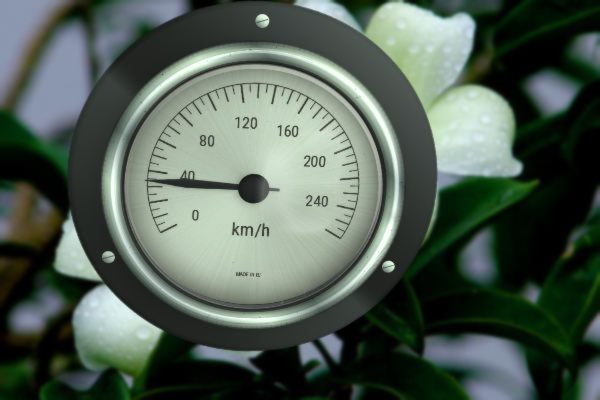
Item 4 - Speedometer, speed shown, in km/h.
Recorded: 35 km/h
